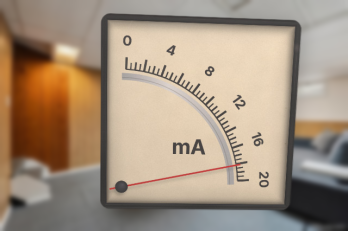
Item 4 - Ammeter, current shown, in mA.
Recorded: 18 mA
